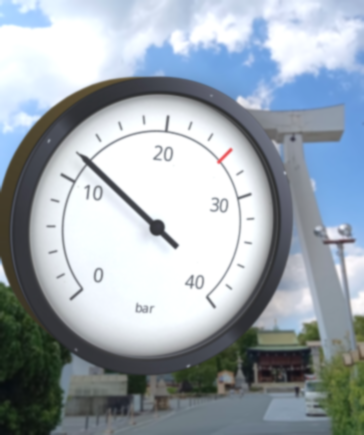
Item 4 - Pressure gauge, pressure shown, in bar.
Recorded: 12 bar
